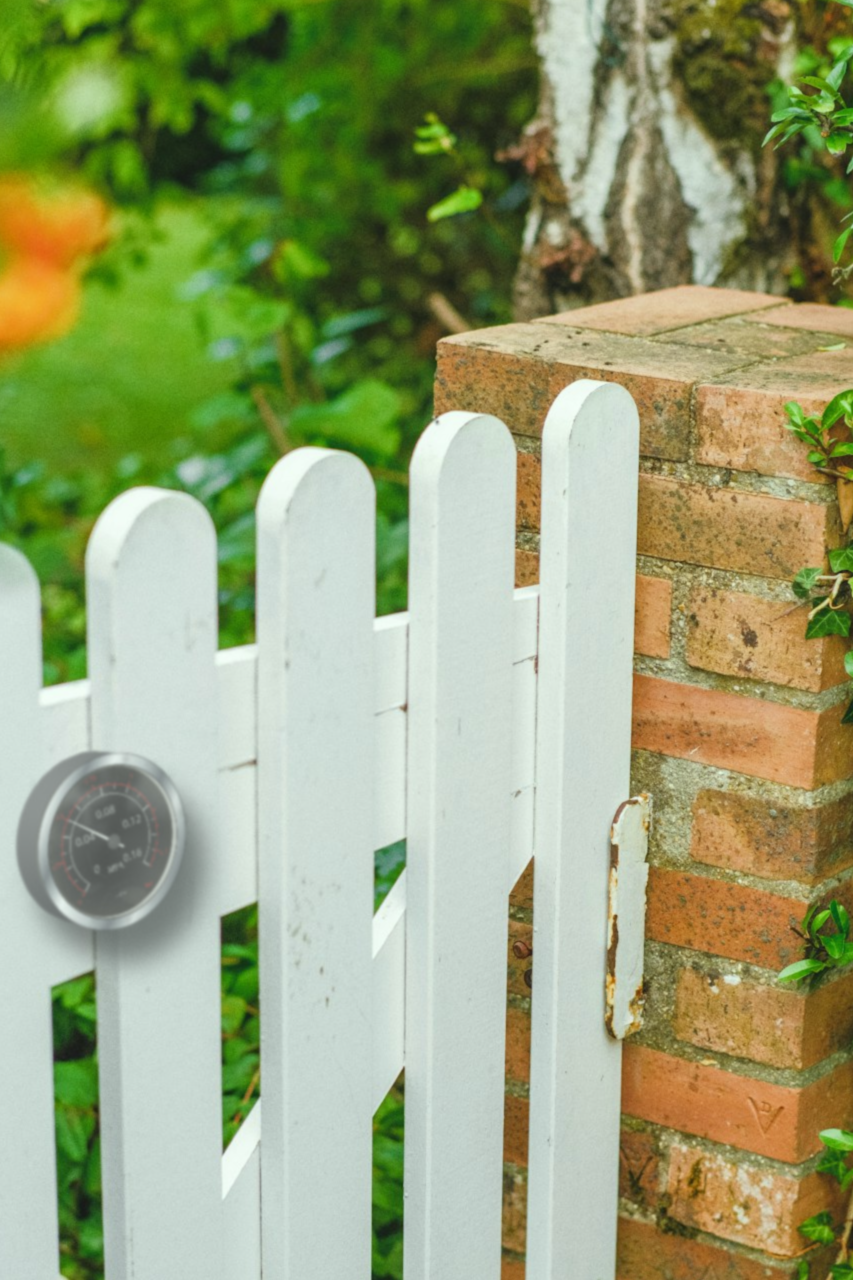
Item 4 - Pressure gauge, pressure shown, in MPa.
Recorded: 0.05 MPa
